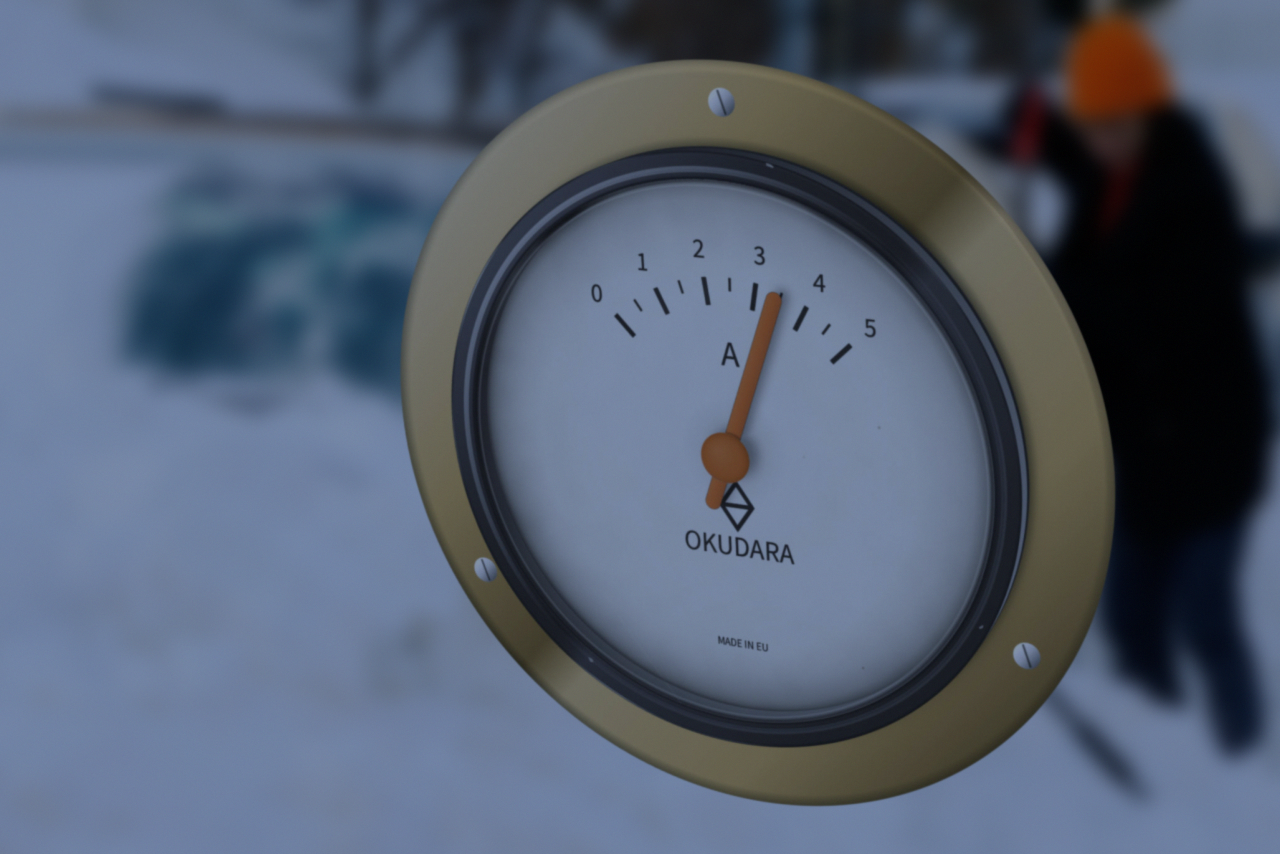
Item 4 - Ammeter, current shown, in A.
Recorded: 3.5 A
